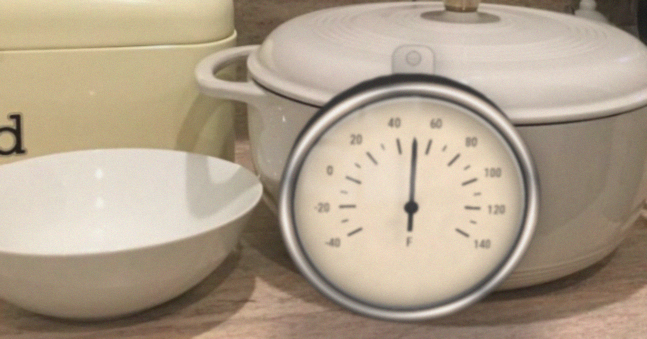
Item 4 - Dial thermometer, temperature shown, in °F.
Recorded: 50 °F
